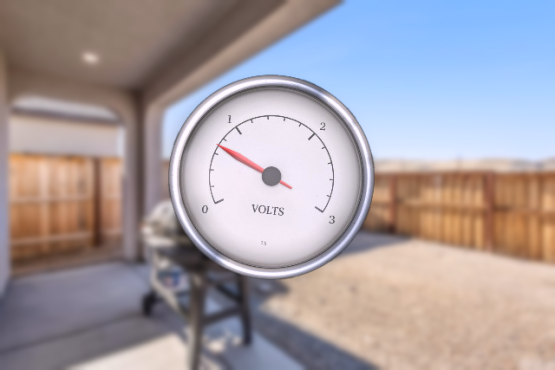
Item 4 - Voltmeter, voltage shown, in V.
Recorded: 0.7 V
